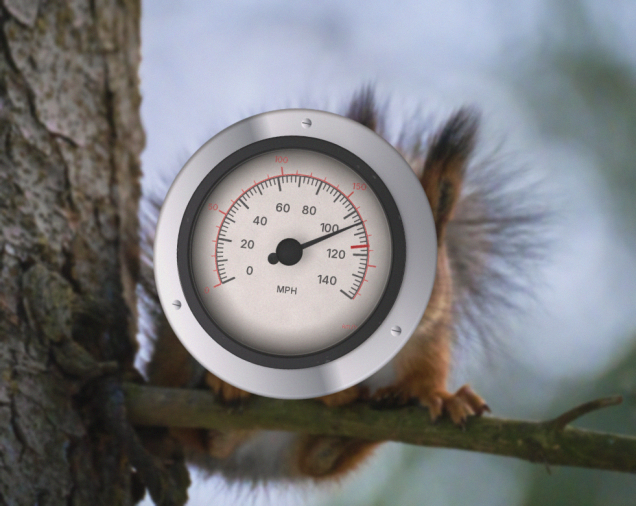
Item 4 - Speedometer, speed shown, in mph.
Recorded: 106 mph
